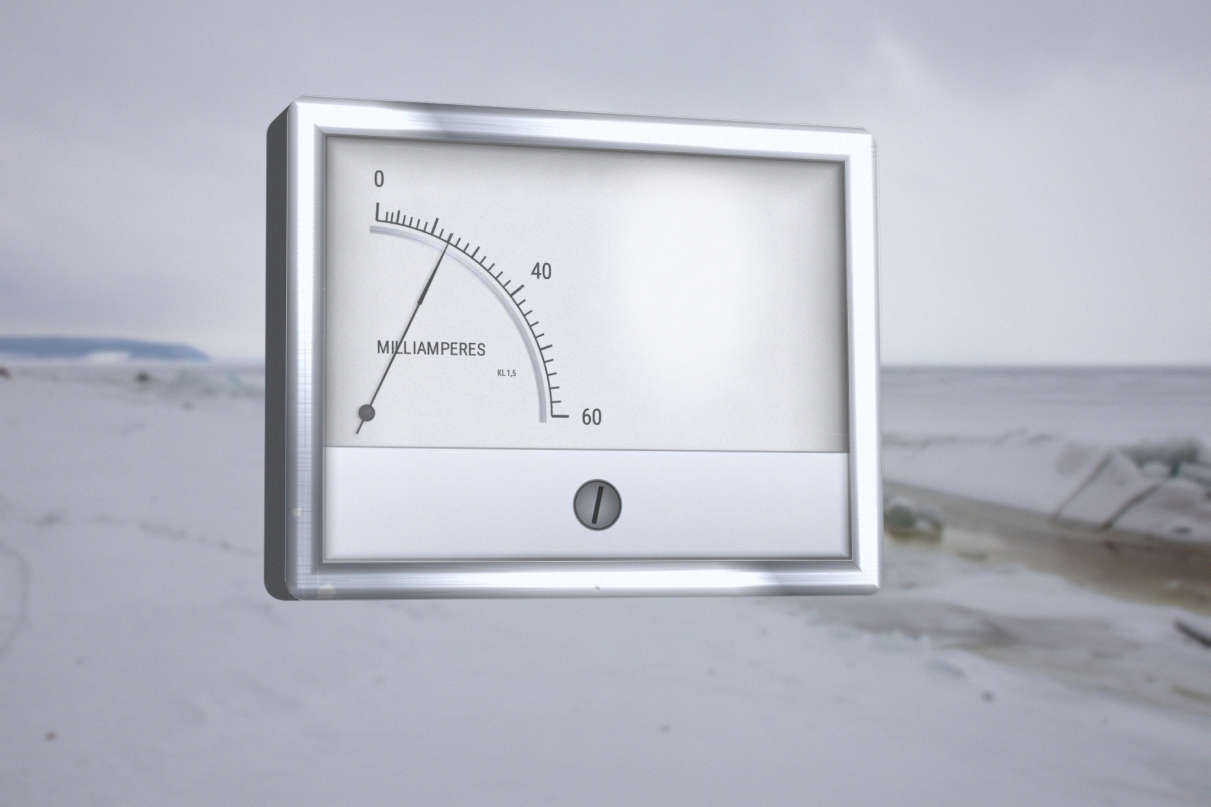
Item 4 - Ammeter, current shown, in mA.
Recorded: 24 mA
